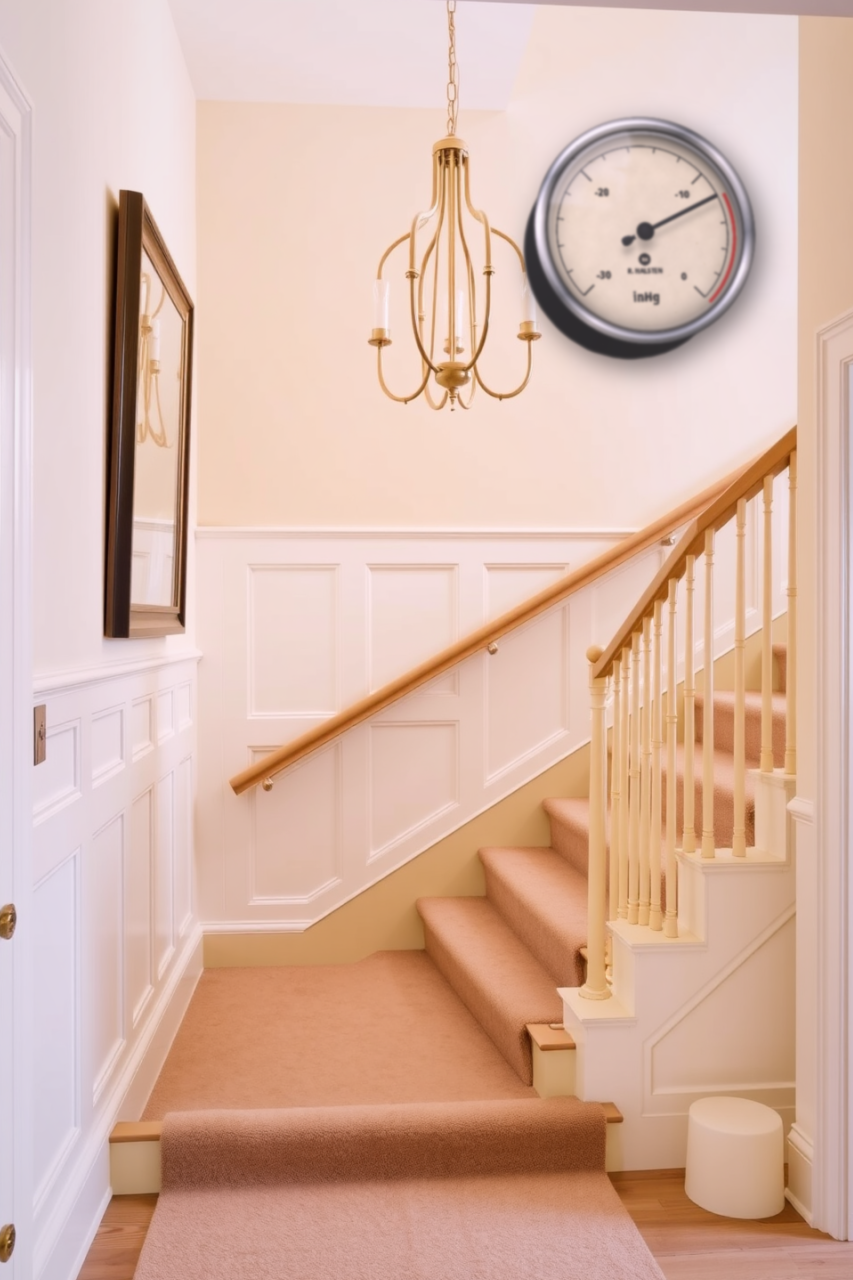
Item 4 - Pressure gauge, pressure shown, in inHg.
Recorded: -8 inHg
